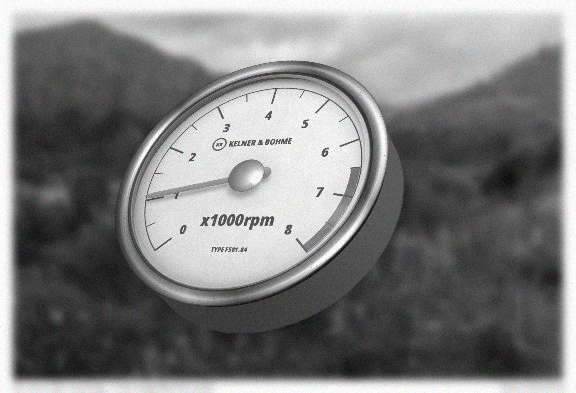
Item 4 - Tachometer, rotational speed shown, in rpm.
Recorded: 1000 rpm
